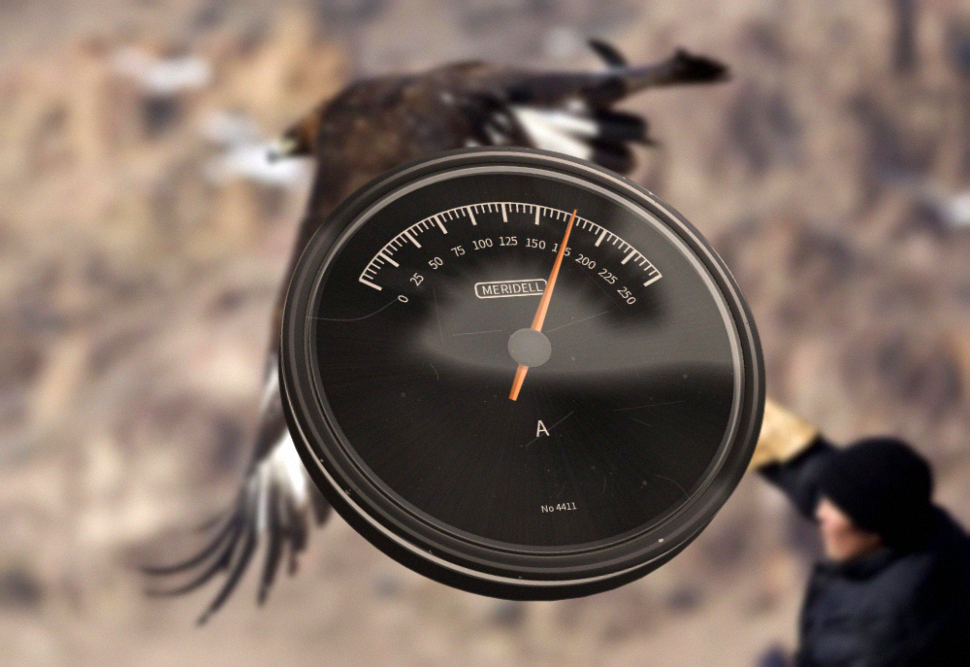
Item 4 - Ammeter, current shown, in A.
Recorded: 175 A
